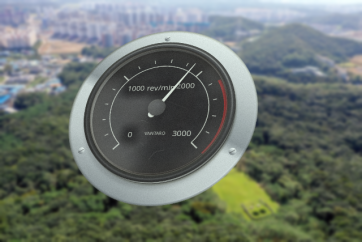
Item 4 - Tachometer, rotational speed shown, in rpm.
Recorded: 1900 rpm
